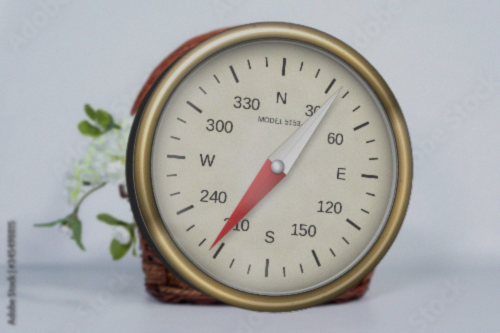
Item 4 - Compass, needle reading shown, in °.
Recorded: 215 °
